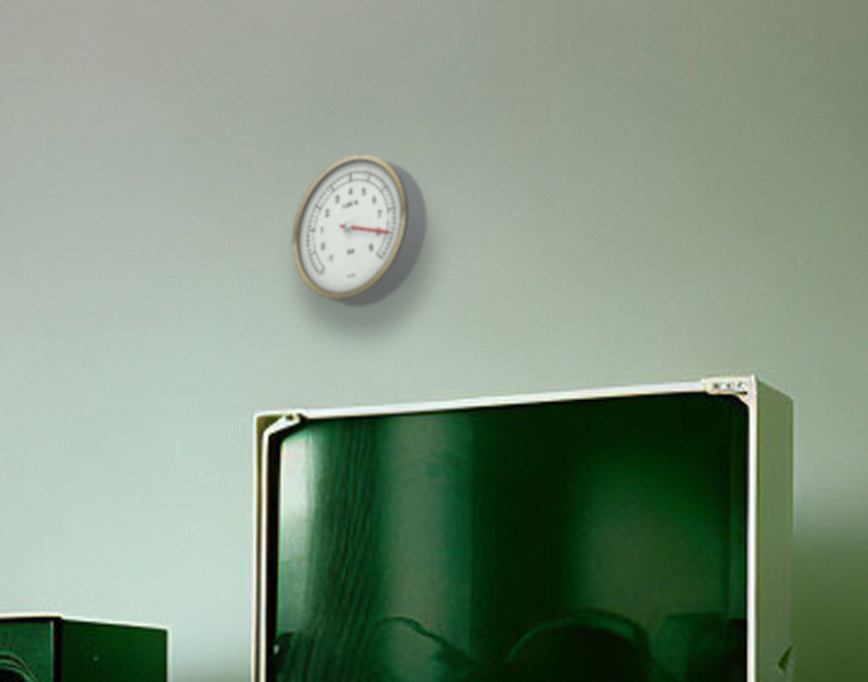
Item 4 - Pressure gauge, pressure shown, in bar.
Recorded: 8 bar
